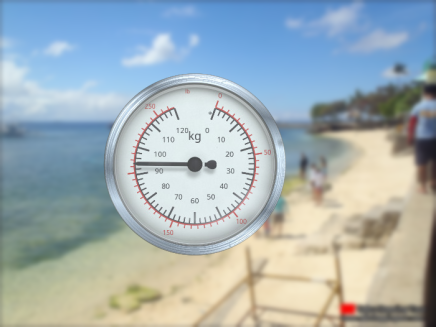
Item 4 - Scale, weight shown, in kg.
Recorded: 94 kg
